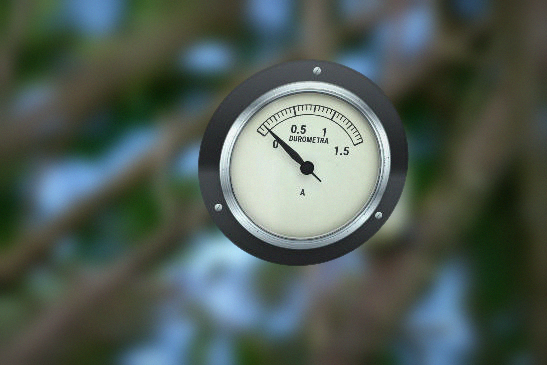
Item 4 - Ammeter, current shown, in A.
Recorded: 0.1 A
